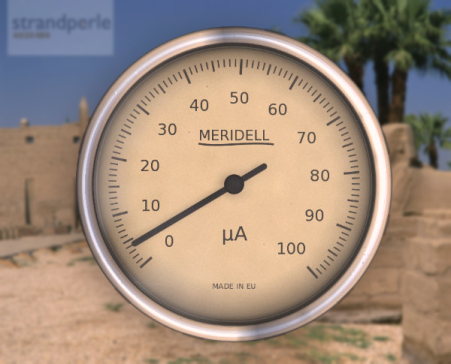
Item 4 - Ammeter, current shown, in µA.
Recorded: 4 µA
